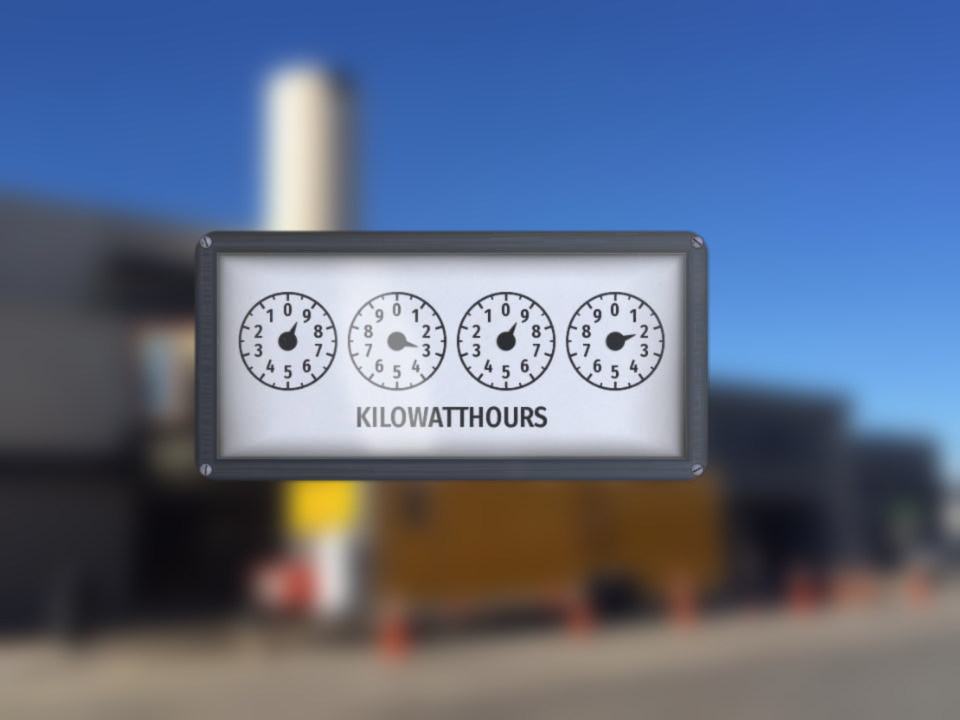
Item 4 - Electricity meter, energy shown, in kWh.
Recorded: 9292 kWh
